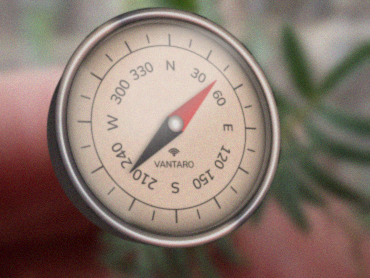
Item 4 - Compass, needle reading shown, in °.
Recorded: 45 °
